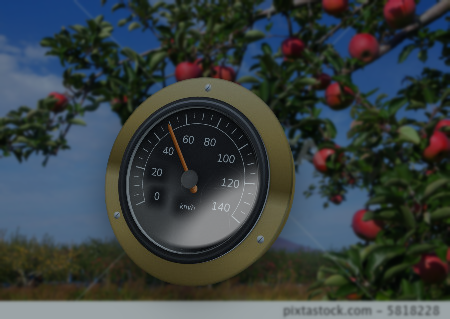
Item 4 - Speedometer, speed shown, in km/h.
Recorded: 50 km/h
